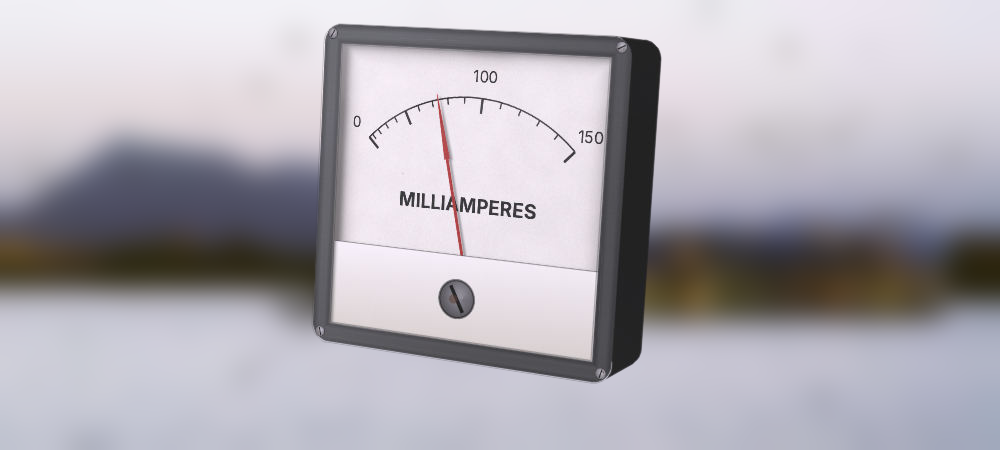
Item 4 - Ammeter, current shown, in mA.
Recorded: 75 mA
